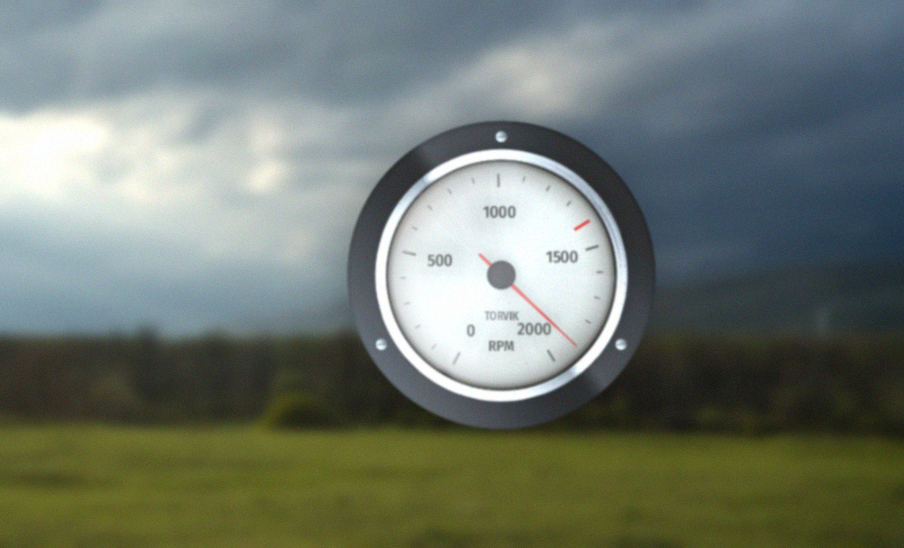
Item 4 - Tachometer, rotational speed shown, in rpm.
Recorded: 1900 rpm
